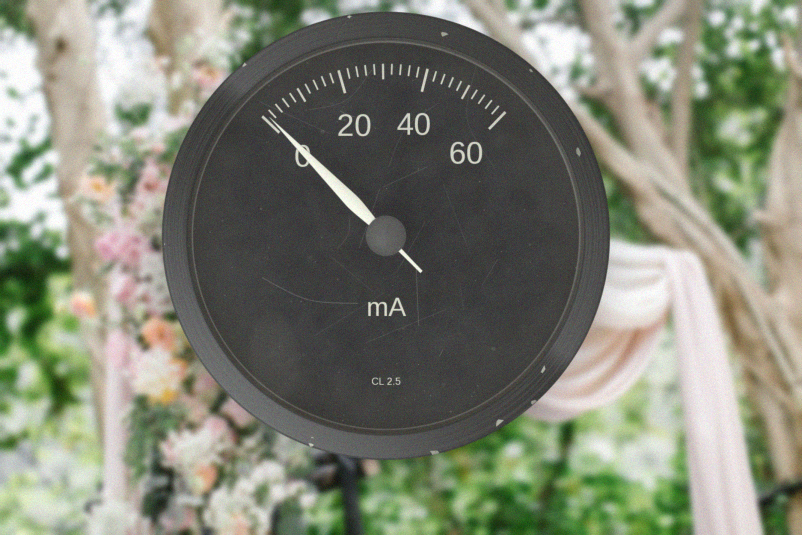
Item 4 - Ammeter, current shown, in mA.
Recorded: 1 mA
